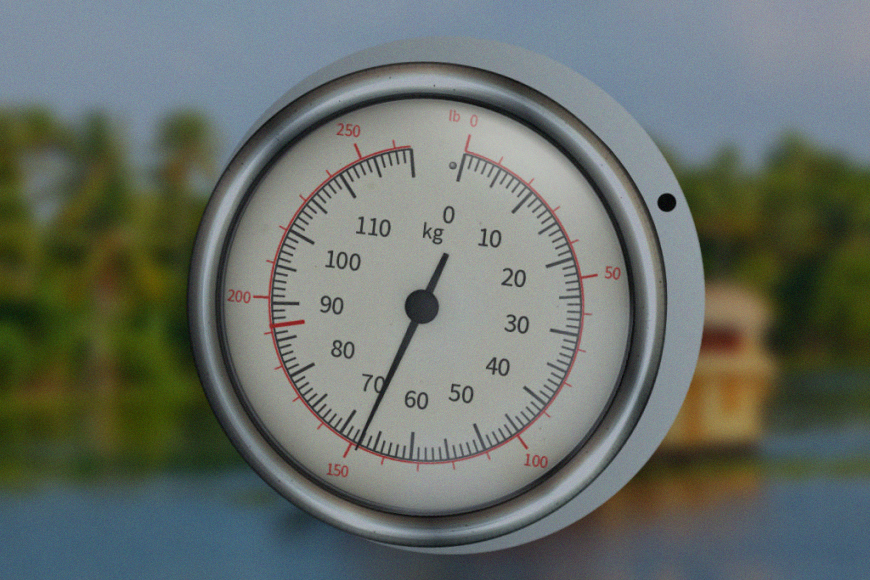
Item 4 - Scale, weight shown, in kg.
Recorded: 67 kg
